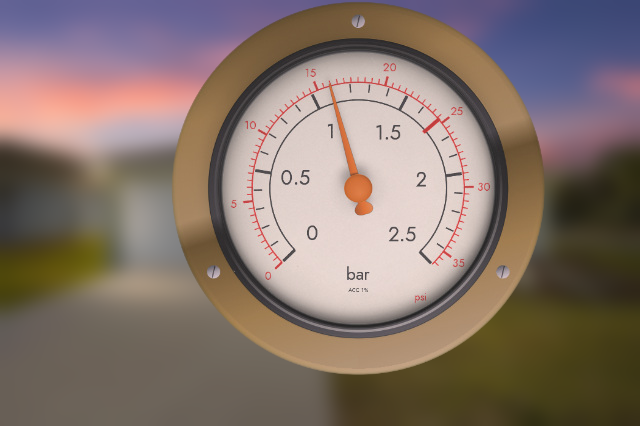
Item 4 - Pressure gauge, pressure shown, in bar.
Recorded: 1.1 bar
